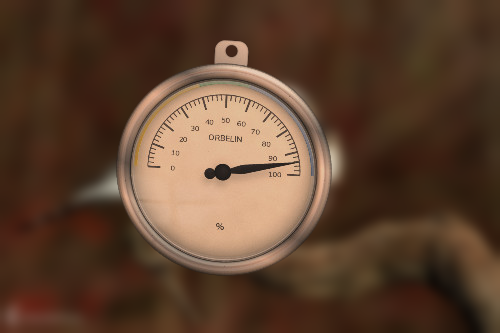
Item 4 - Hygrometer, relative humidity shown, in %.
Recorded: 94 %
